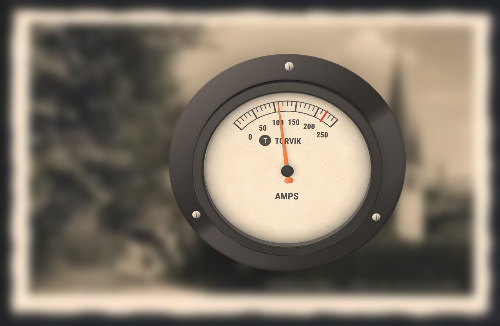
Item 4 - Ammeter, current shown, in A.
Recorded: 110 A
